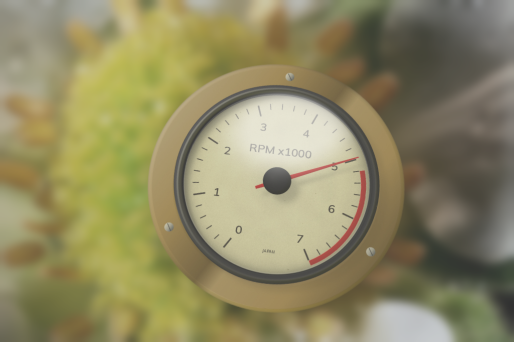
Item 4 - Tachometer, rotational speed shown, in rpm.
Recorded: 5000 rpm
